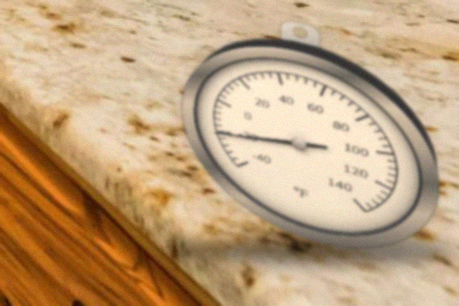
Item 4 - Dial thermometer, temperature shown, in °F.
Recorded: -20 °F
